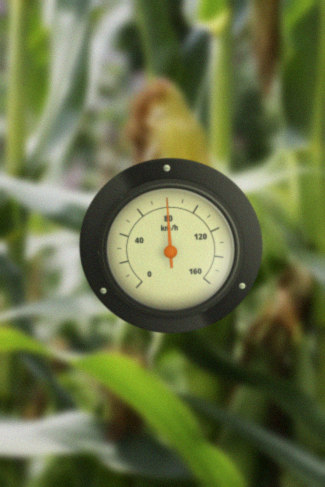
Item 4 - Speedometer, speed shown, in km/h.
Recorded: 80 km/h
